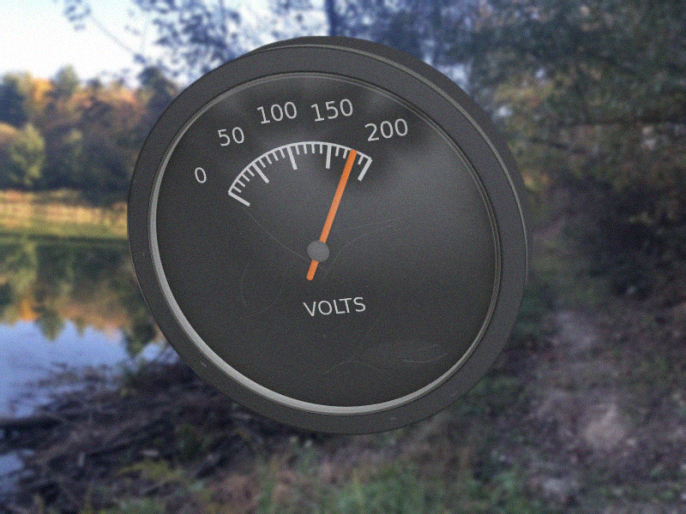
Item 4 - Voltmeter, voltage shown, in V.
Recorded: 180 V
